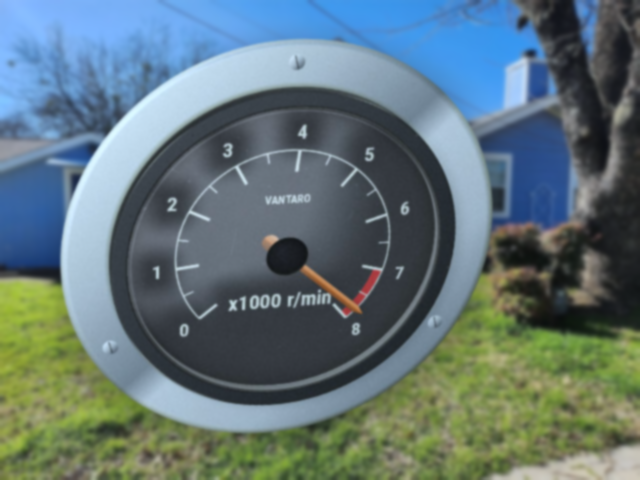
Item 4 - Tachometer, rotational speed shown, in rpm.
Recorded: 7750 rpm
